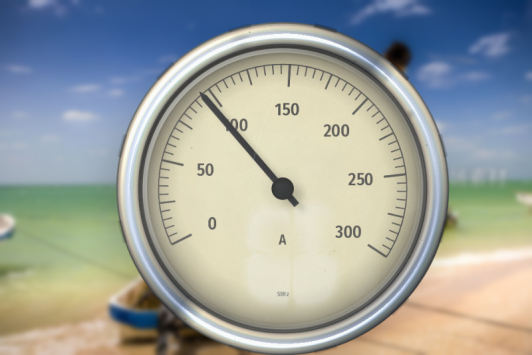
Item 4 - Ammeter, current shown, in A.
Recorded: 95 A
